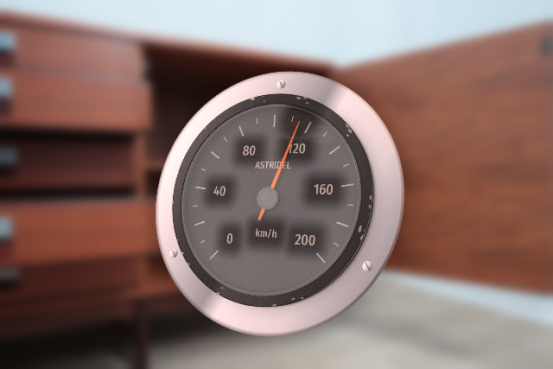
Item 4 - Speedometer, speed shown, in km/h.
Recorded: 115 km/h
